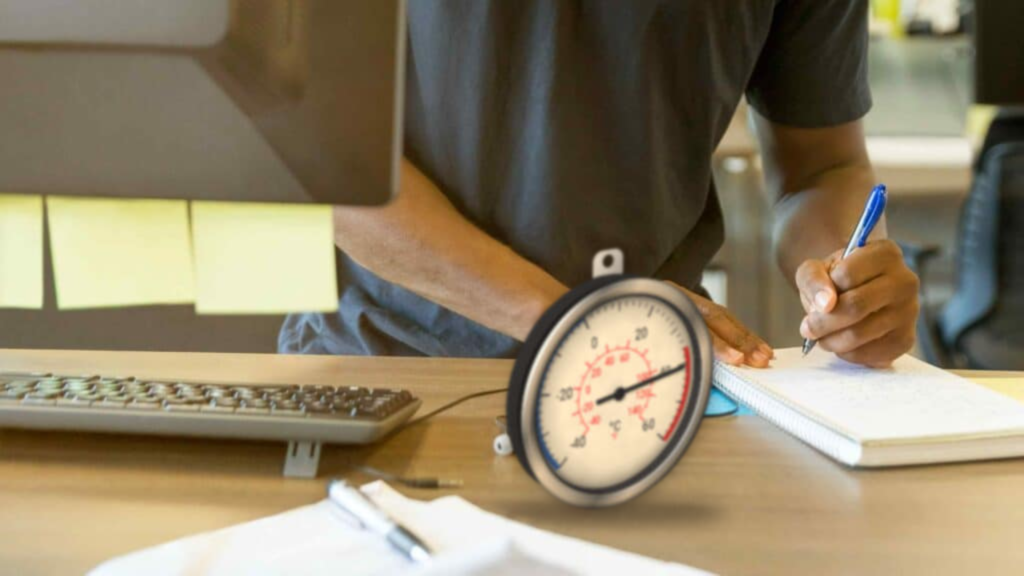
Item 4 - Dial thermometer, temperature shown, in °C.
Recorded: 40 °C
